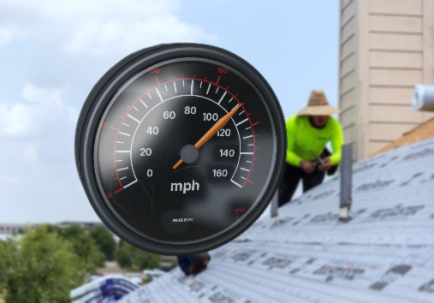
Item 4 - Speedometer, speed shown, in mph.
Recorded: 110 mph
